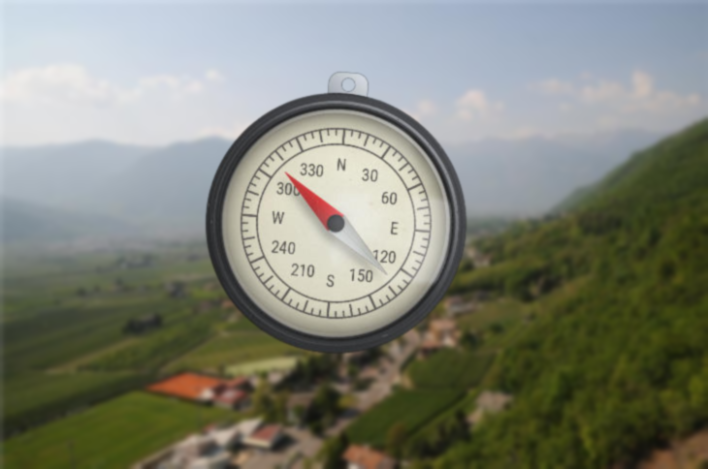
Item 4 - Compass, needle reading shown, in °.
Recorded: 310 °
